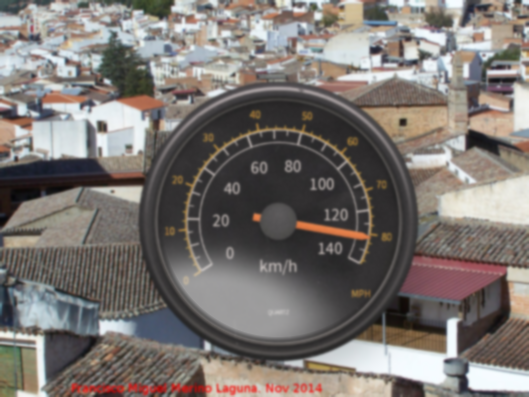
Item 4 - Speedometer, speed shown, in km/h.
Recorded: 130 km/h
